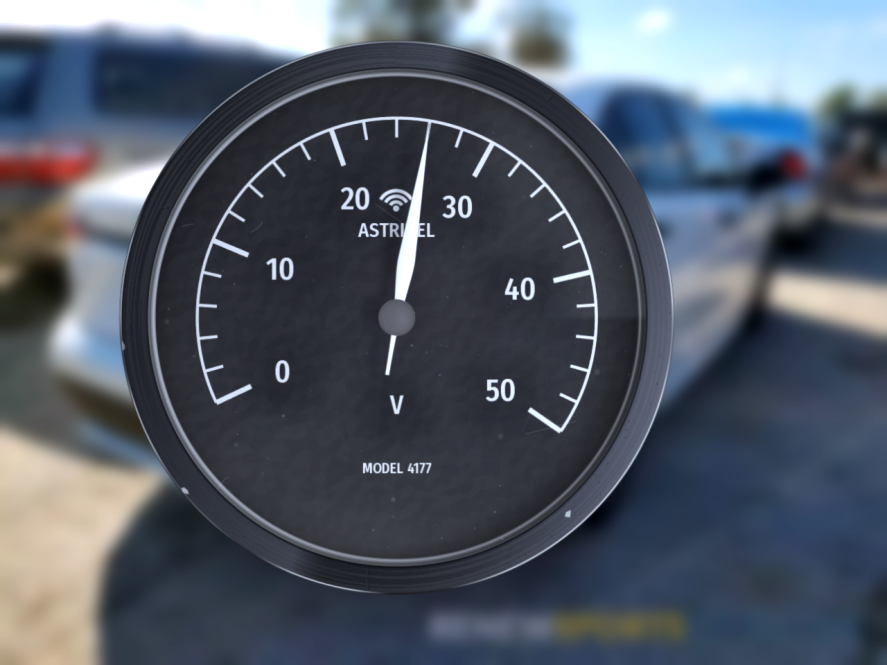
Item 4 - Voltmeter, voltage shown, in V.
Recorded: 26 V
